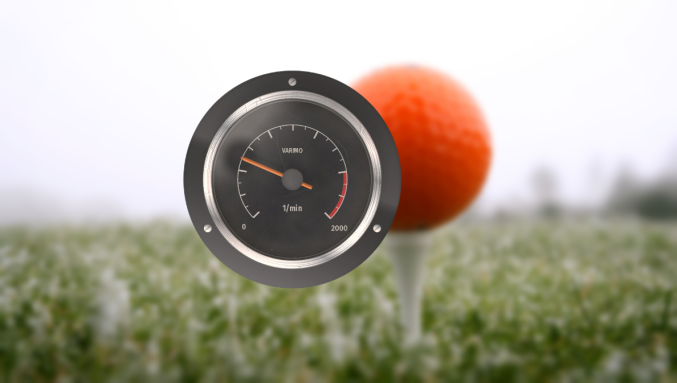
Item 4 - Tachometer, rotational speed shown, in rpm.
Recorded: 500 rpm
